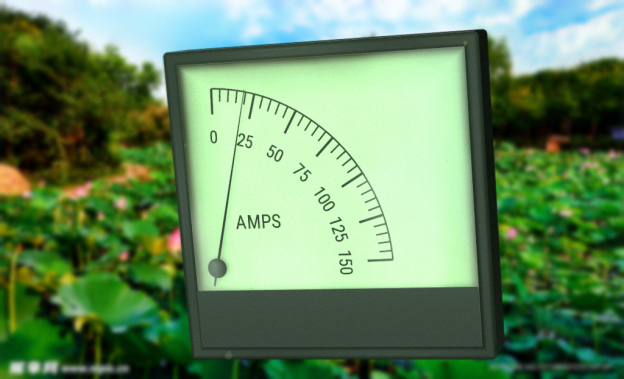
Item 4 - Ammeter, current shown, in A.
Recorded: 20 A
